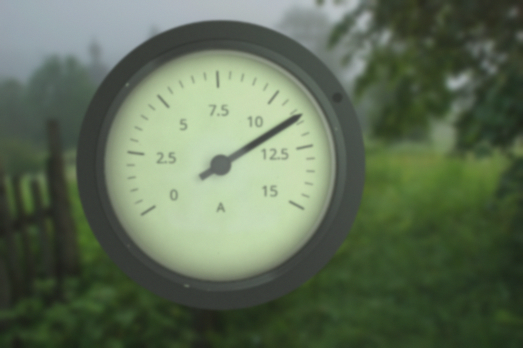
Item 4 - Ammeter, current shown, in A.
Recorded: 11.25 A
